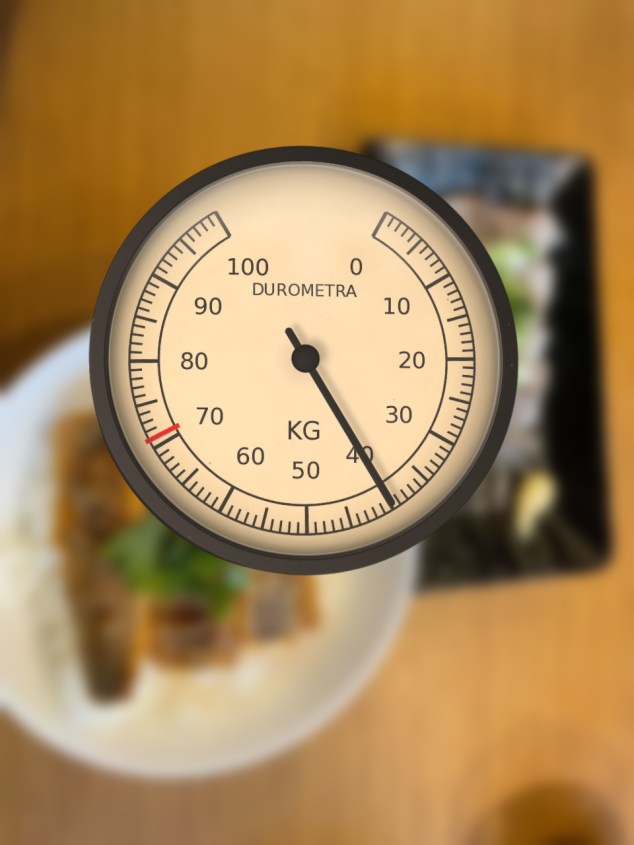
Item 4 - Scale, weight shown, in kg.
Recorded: 40 kg
